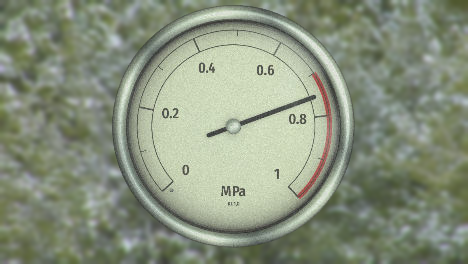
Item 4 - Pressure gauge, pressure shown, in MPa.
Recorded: 0.75 MPa
